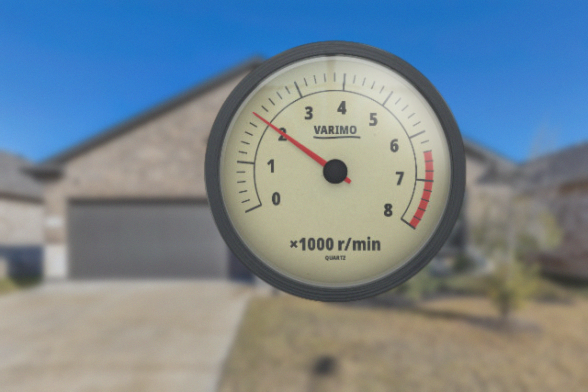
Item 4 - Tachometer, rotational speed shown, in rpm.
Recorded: 2000 rpm
